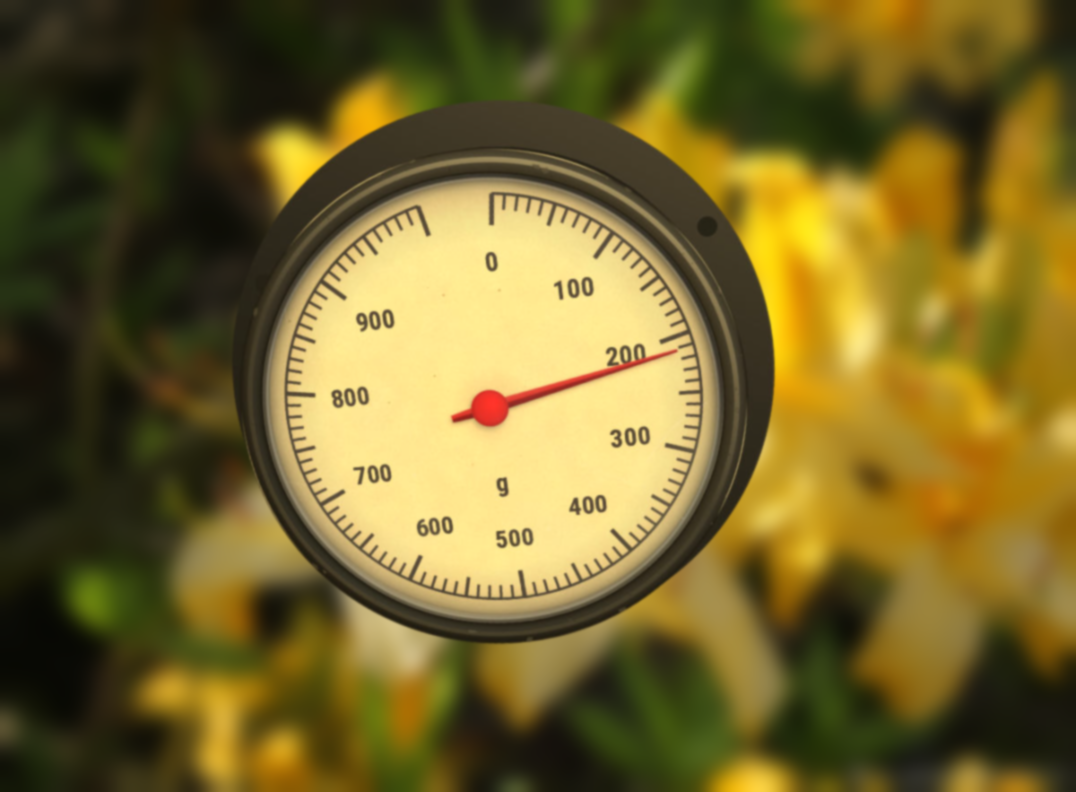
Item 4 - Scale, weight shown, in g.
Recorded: 210 g
